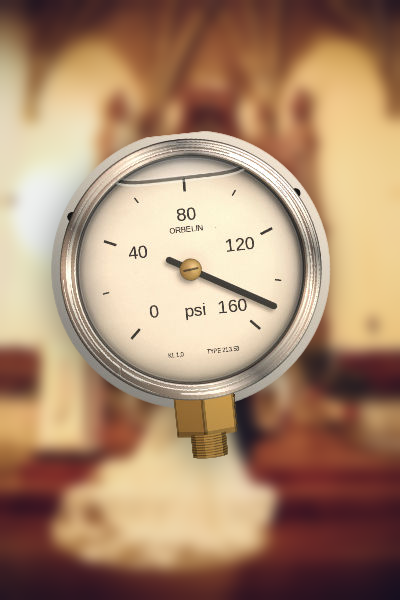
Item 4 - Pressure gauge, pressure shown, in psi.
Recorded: 150 psi
